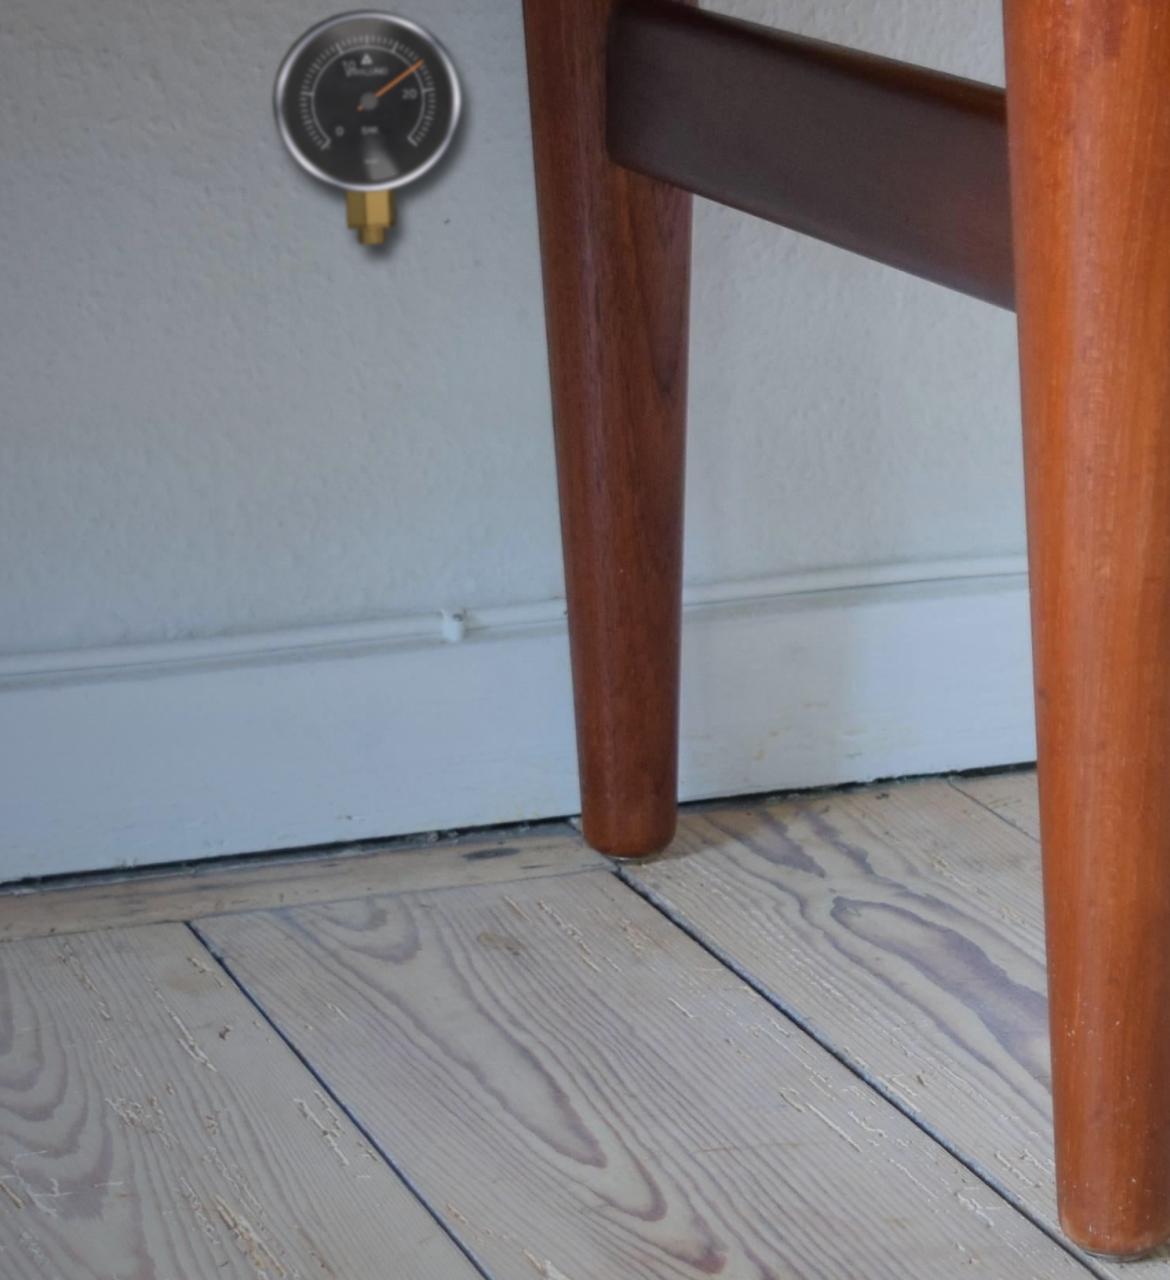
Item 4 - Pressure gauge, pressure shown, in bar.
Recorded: 17.5 bar
